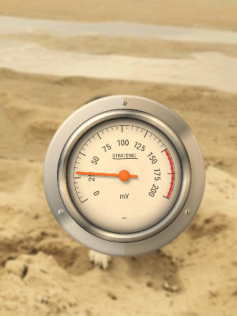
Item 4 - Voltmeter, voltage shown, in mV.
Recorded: 30 mV
